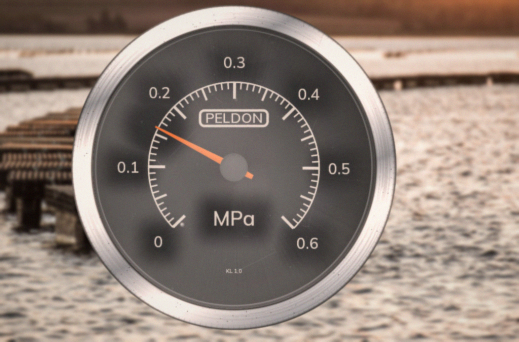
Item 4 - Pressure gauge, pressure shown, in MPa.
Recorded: 0.16 MPa
